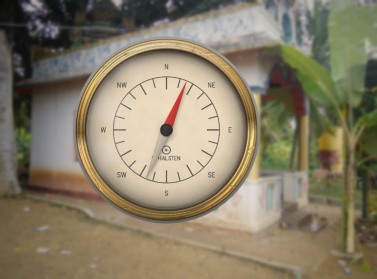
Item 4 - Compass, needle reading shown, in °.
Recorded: 22.5 °
